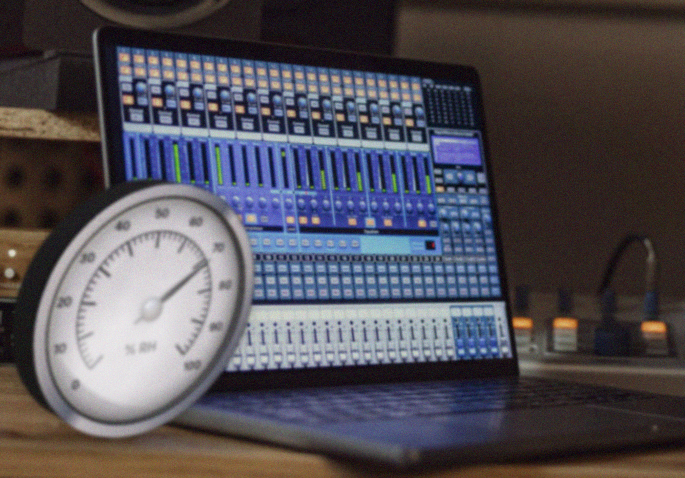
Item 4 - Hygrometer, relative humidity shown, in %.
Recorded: 70 %
